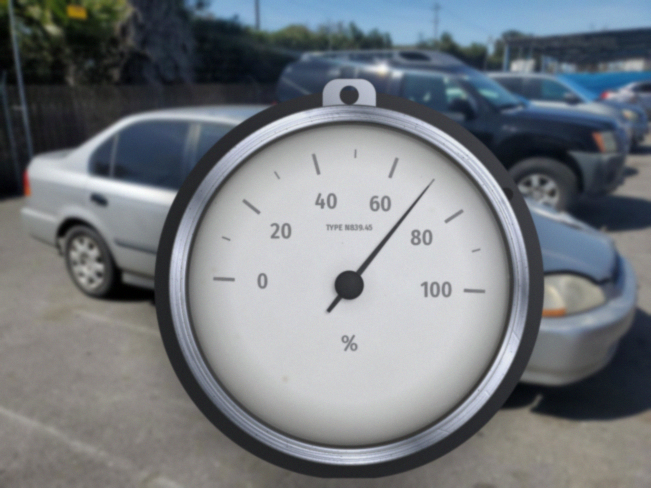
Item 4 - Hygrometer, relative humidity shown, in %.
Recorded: 70 %
